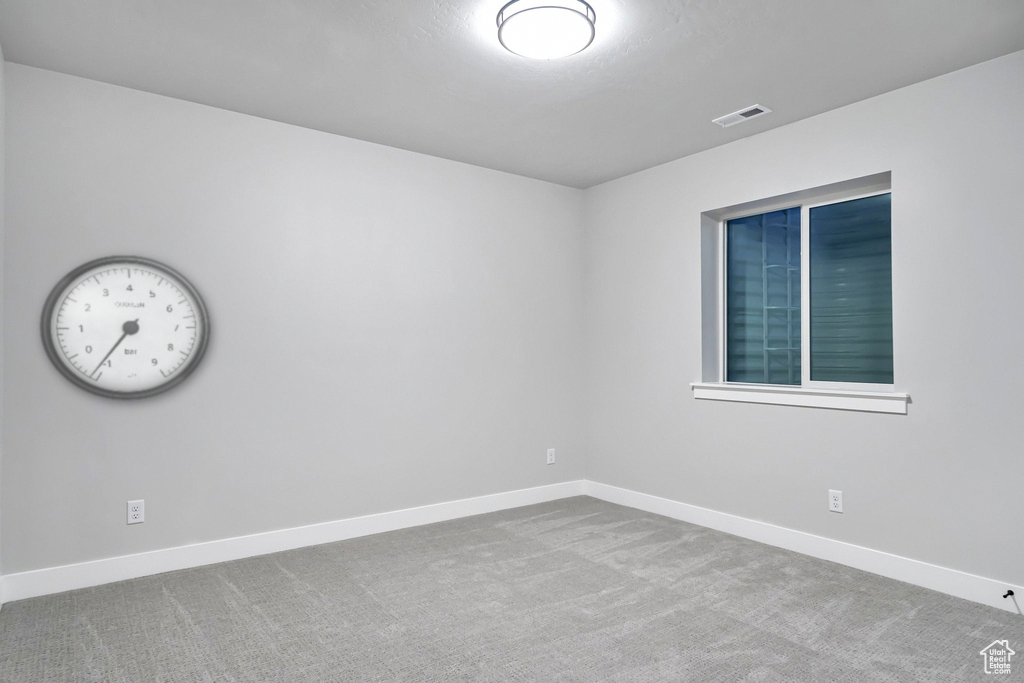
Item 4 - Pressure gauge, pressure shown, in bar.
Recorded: -0.8 bar
